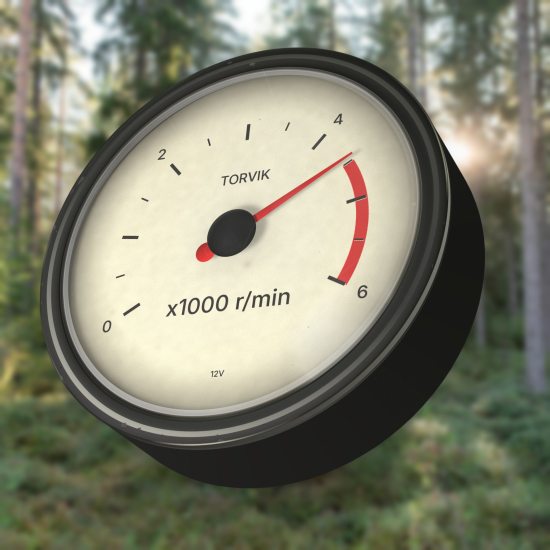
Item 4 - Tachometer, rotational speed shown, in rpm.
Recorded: 4500 rpm
